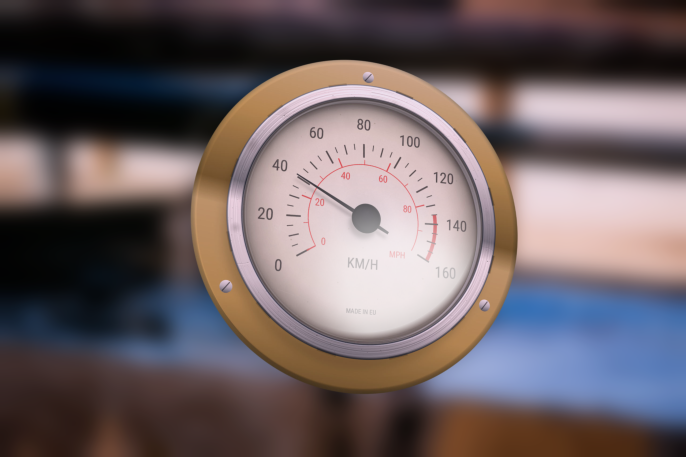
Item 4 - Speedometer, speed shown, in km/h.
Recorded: 40 km/h
